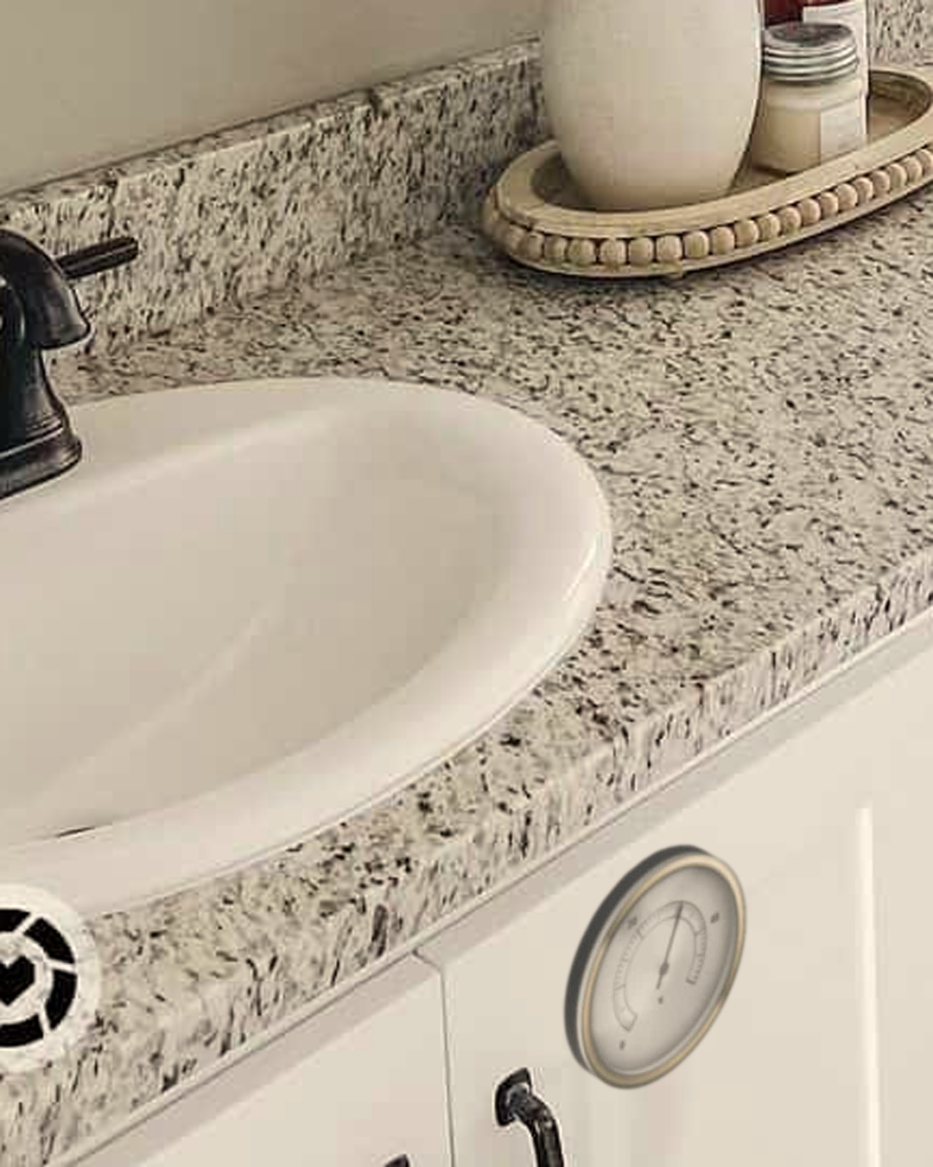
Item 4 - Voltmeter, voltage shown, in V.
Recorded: 30 V
